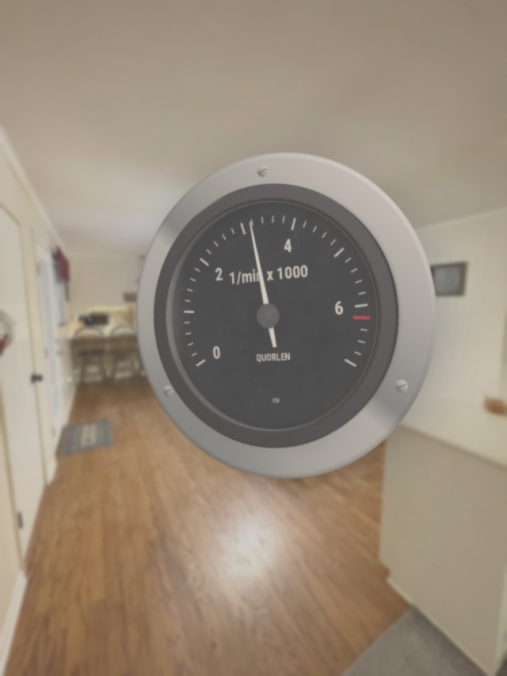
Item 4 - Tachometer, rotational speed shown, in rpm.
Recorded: 3200 rpm
